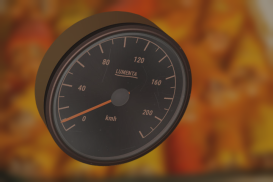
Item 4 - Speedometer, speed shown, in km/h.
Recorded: 10 km/h
